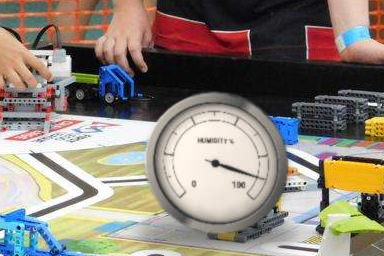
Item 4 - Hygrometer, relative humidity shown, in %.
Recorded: 90 %
